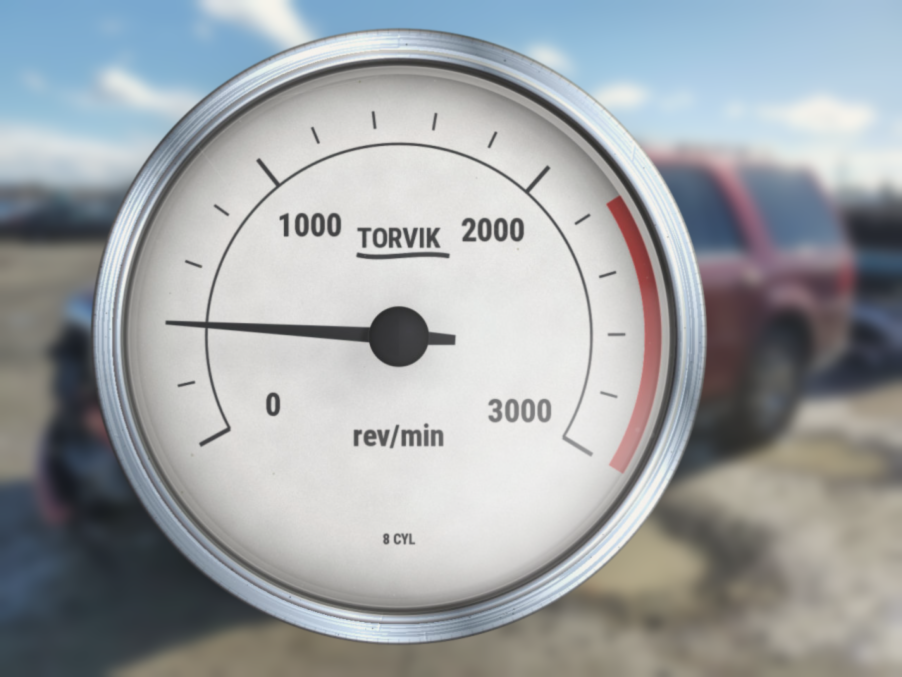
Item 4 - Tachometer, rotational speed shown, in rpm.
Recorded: 400 rpm
